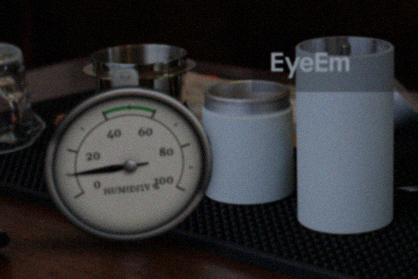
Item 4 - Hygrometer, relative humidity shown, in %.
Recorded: 10 %
